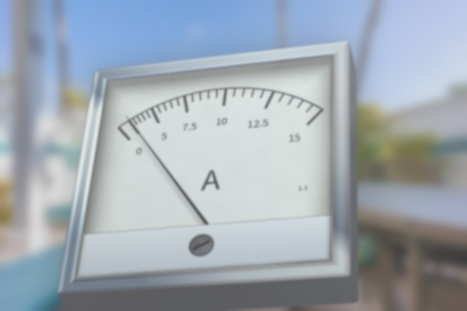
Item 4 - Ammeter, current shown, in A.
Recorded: 2.5 A
